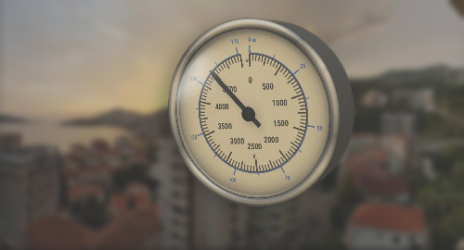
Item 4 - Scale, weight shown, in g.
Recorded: 4500 g
